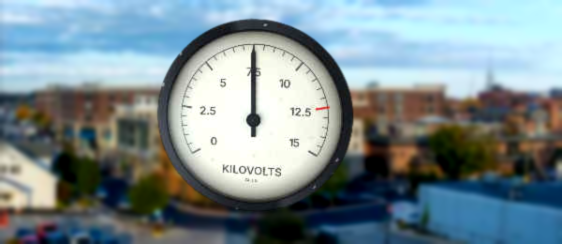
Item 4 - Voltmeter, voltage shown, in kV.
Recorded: 7.5 kV
